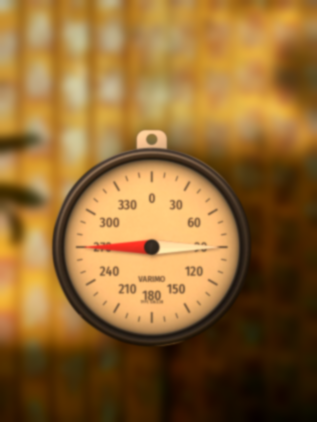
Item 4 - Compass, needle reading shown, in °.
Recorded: 270 °
